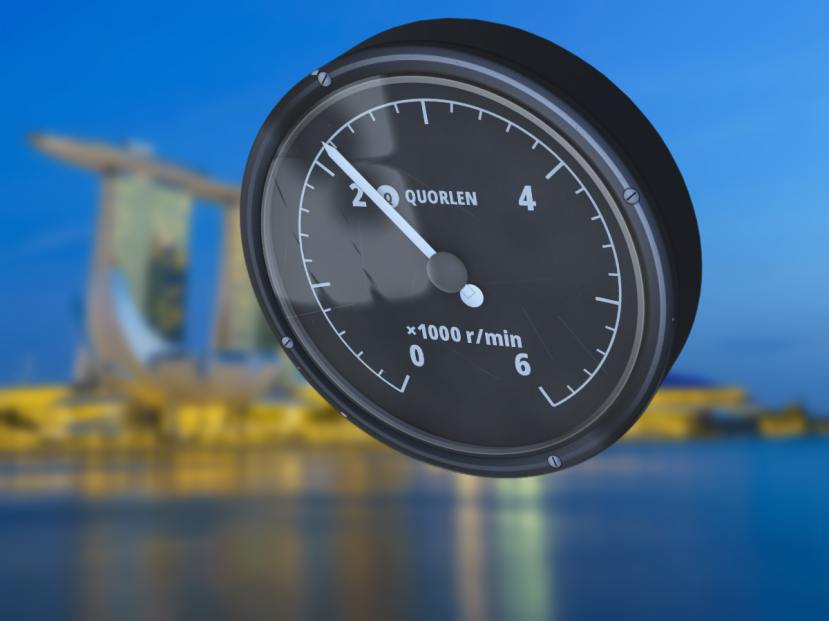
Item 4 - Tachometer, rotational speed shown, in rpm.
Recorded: 2200 rpm
